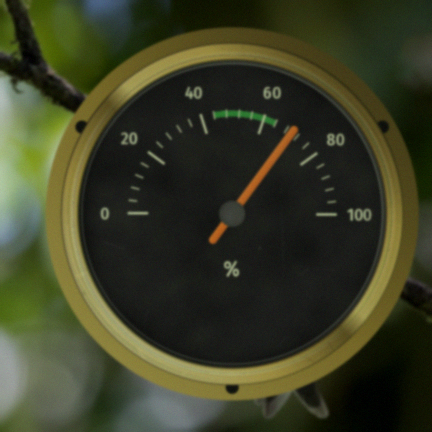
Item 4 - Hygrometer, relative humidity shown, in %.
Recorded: 70 %
